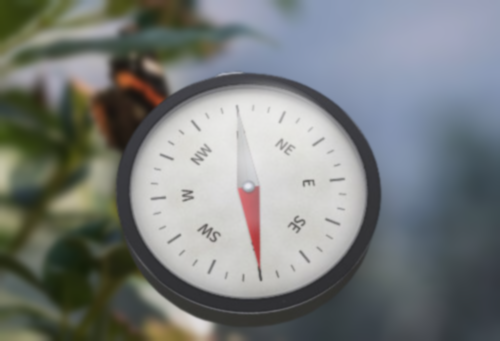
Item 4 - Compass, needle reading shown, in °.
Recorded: 180 °
